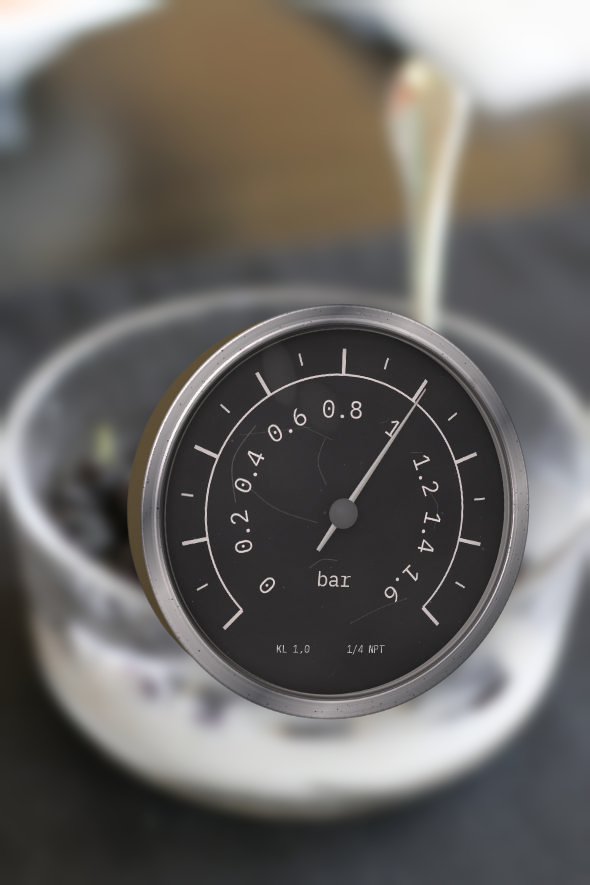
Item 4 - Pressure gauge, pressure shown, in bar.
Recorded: 1 bar
